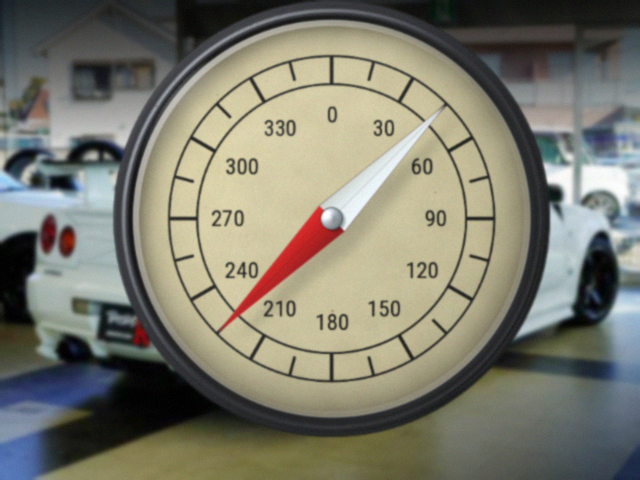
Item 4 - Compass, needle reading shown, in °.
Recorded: 225 °
